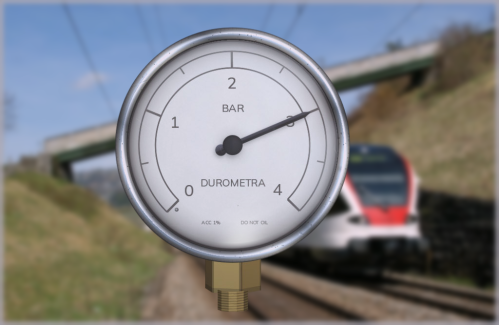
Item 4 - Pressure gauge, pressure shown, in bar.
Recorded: 3 bar
